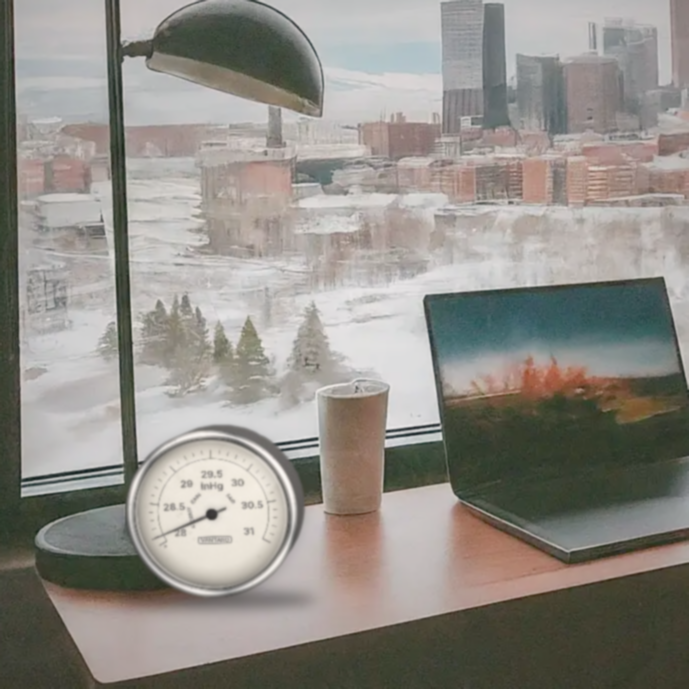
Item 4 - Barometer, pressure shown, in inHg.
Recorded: 28.1 inHg
